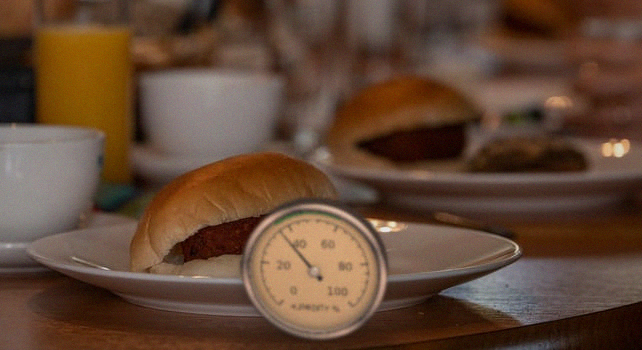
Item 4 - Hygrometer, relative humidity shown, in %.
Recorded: 36 %
